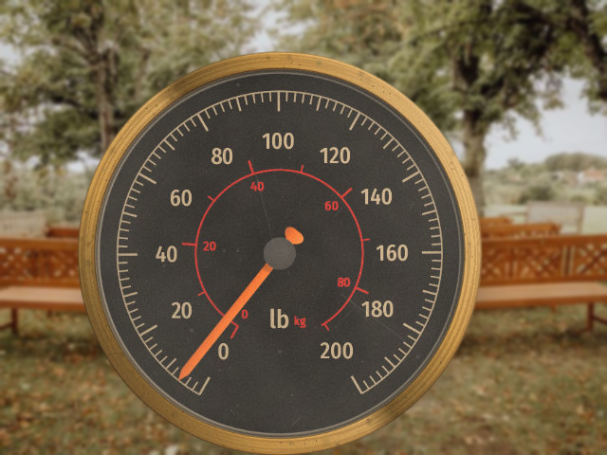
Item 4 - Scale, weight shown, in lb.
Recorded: 6 lb
